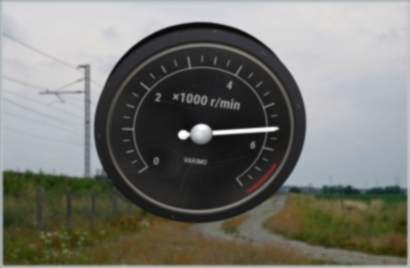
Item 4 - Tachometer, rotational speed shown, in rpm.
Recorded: 5500 rpm
